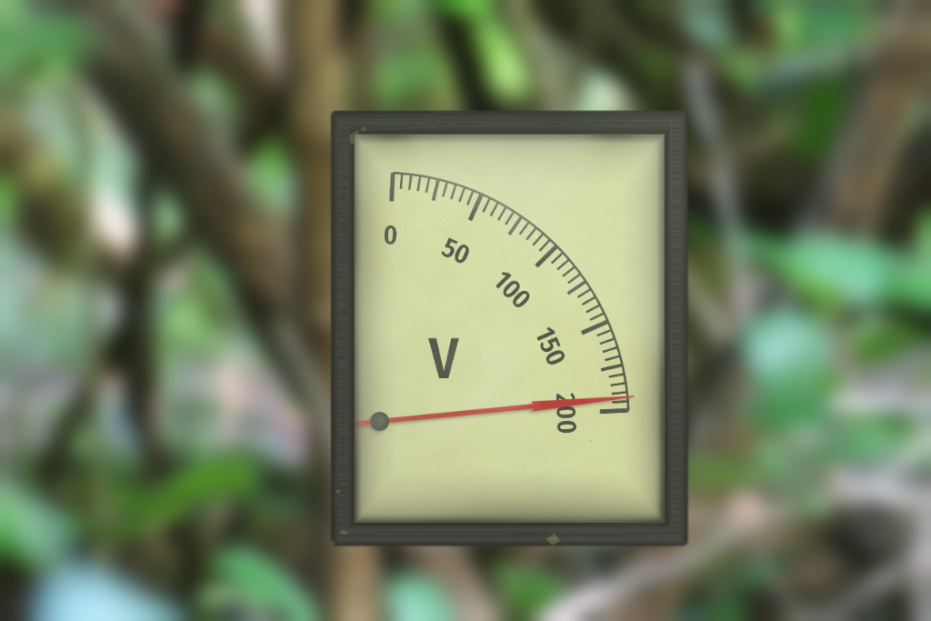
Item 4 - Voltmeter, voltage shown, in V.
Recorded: 192.5 V
